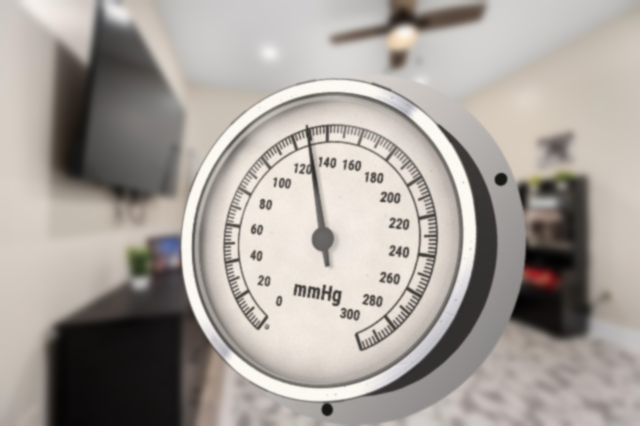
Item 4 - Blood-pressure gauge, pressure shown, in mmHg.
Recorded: 130 mmHg
